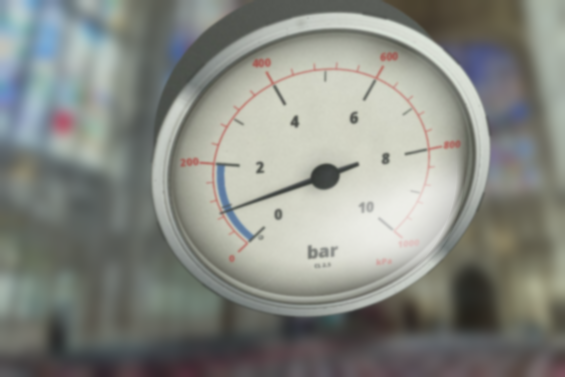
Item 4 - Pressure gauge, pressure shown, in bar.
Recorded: 1 bar
